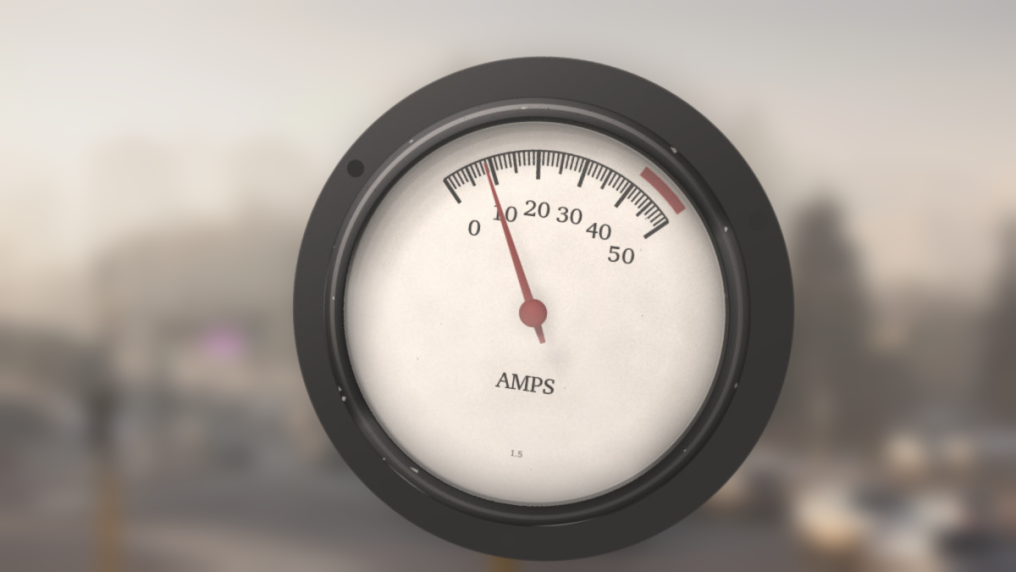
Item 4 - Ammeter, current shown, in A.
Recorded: 9 A
